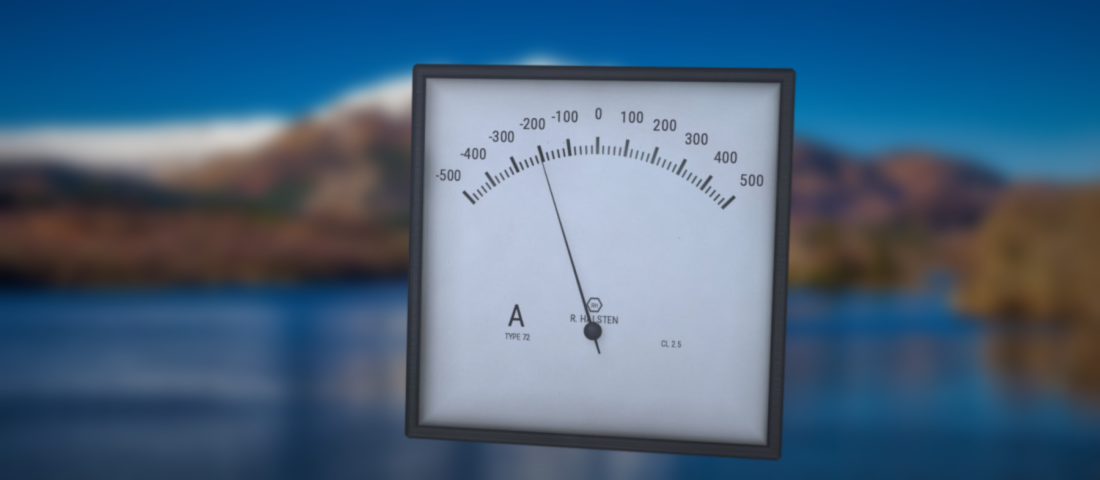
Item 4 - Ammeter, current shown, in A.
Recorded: -200 A
